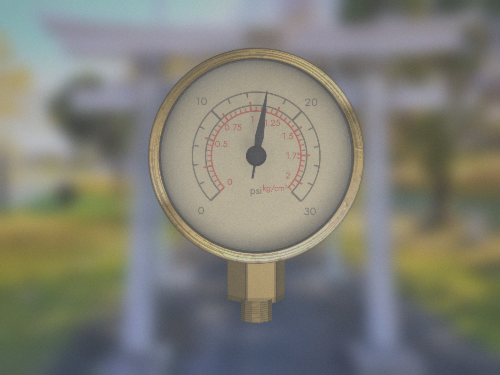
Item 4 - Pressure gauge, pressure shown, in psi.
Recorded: 16 psi
